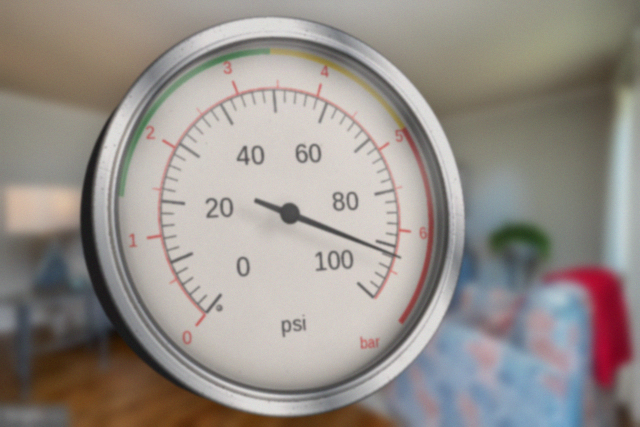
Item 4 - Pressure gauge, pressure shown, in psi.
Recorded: 92 psi
